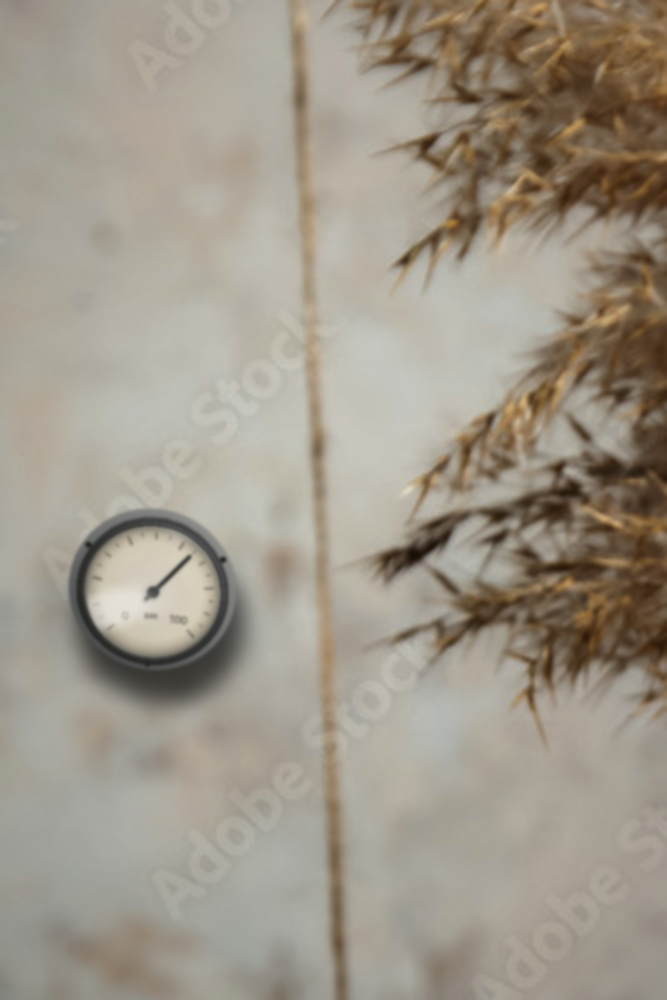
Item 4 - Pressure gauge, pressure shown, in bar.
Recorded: 65 bar
